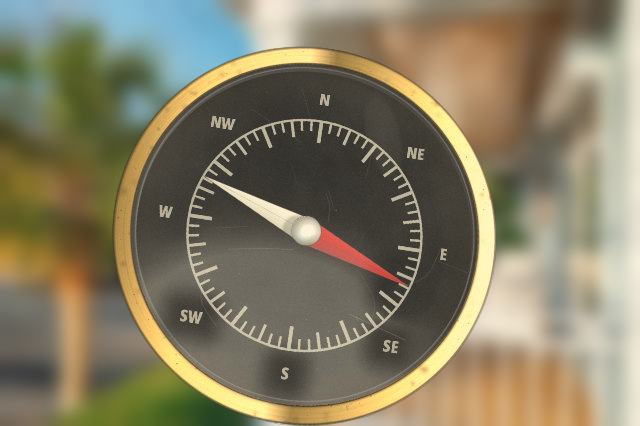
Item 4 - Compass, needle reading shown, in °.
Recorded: 110 °
